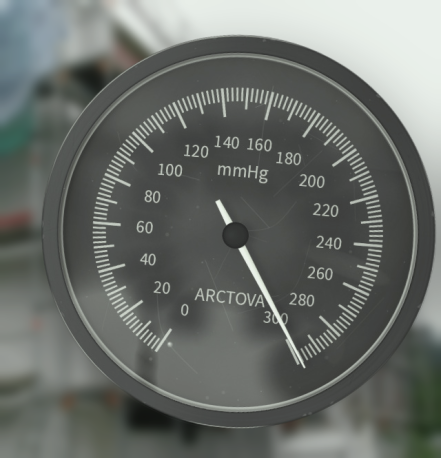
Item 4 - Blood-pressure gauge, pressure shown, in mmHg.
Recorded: 298 mmHg
